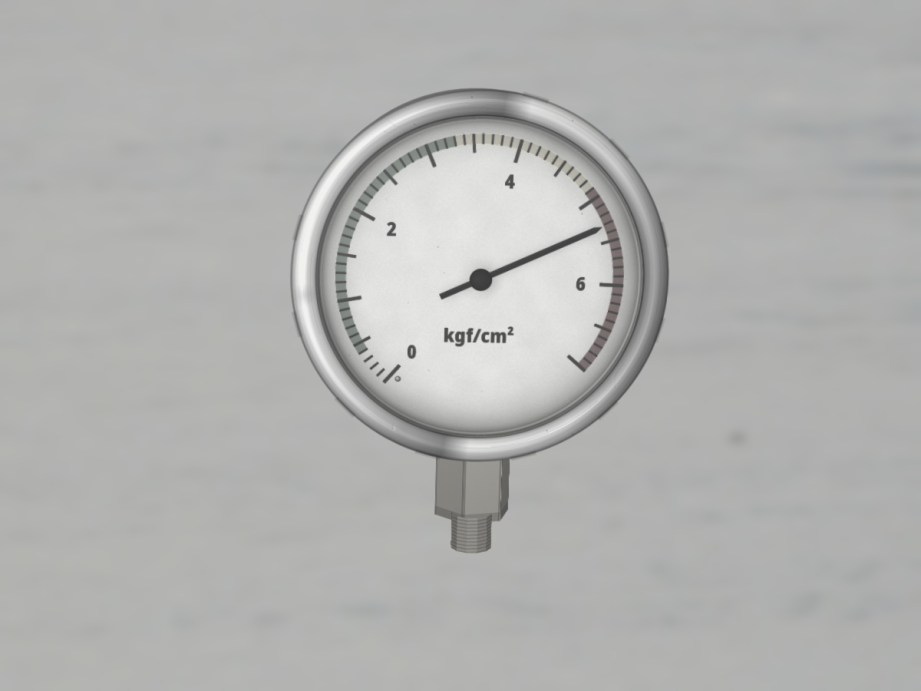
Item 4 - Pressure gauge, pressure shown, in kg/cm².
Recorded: 5.3 kg/cm²
